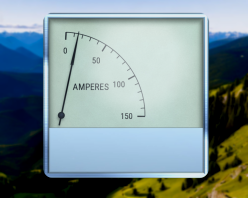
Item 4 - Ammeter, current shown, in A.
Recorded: 15 A
